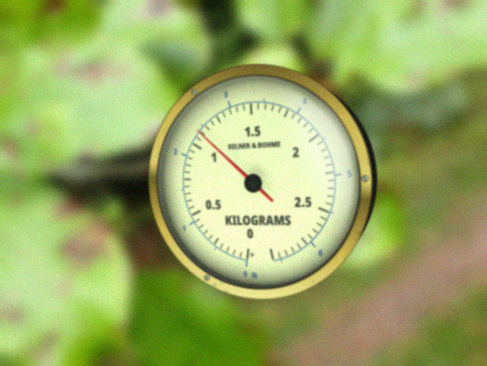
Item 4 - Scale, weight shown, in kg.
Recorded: 1.1 kg
